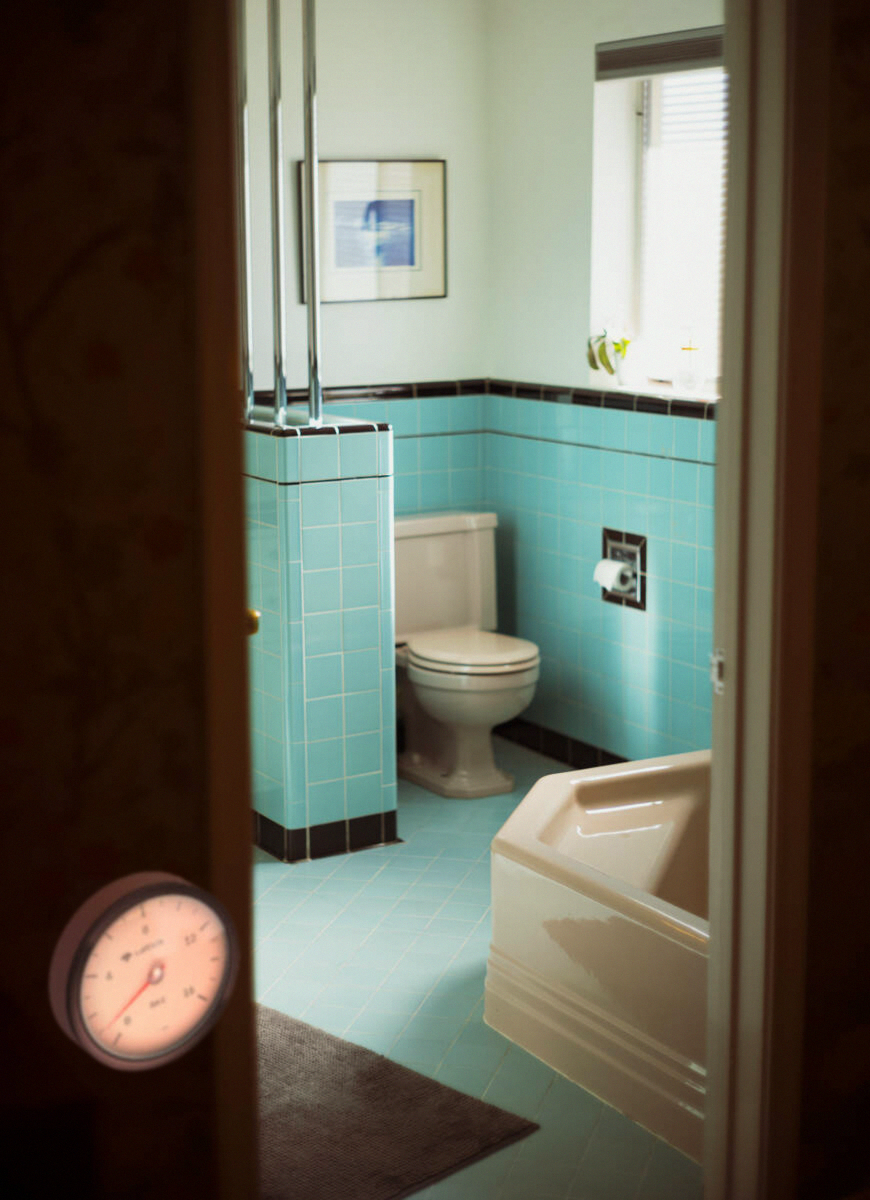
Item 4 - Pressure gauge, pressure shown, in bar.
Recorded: 1 bar
